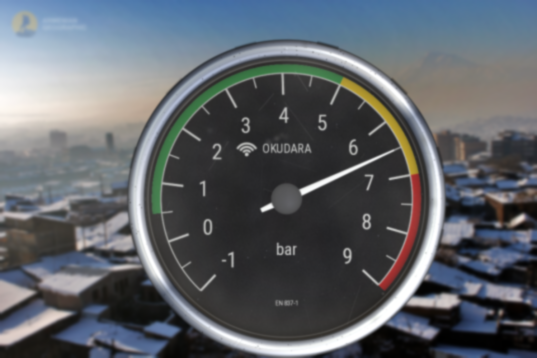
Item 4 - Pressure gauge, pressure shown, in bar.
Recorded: 6.5 bar
